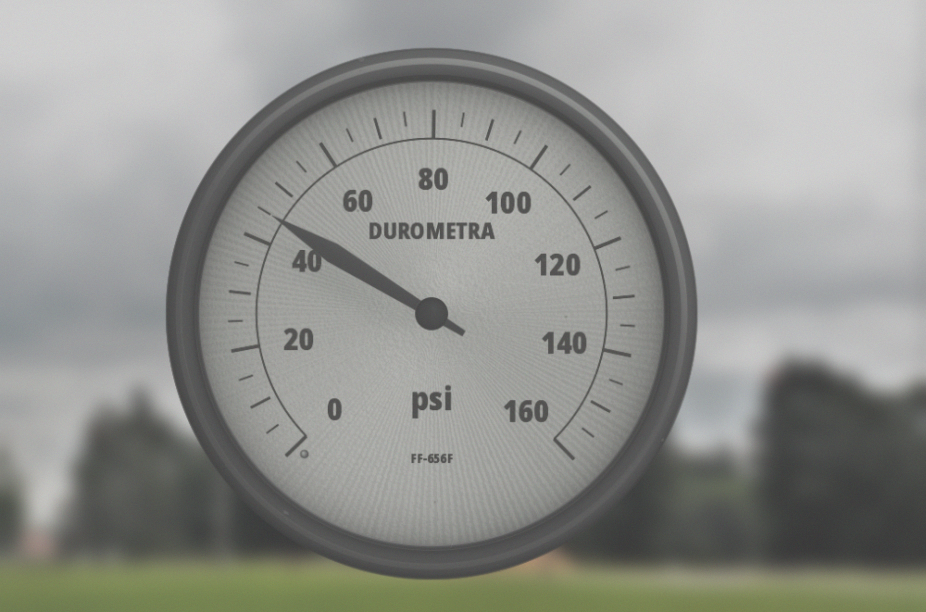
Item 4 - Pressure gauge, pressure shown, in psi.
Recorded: 45 psi
